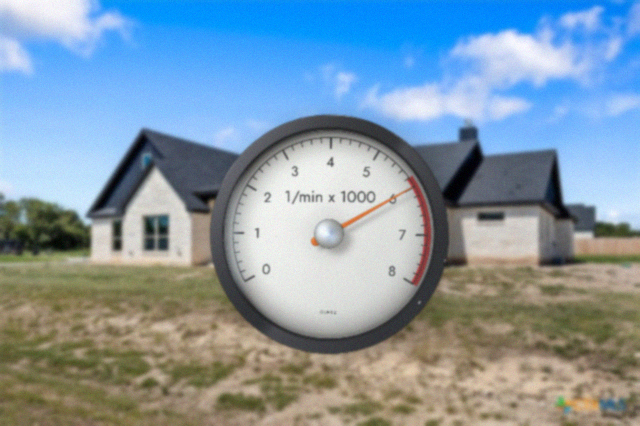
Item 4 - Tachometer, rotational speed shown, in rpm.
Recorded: 6000 rpm
